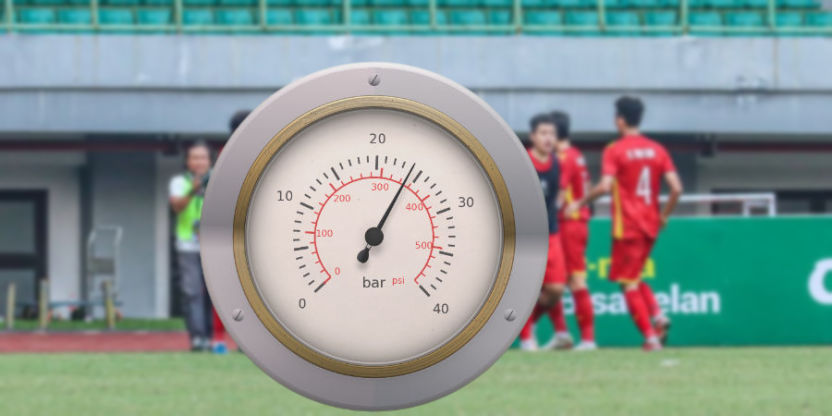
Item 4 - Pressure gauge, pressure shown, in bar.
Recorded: 24 bar
